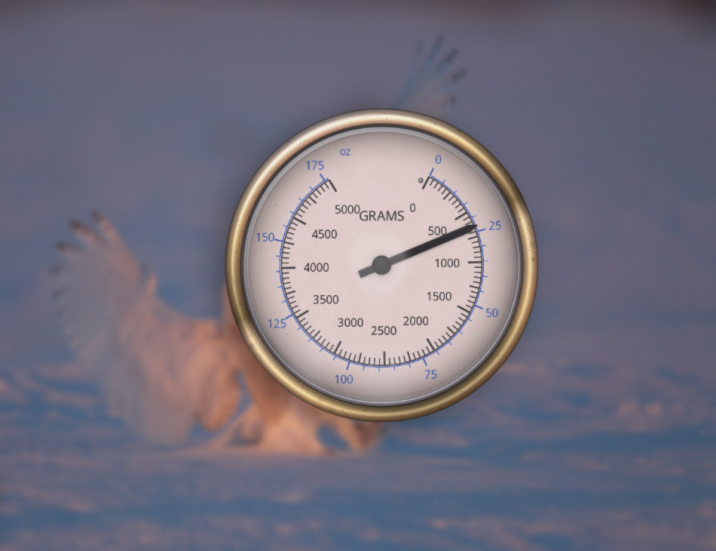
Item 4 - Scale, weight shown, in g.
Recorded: 650 g
